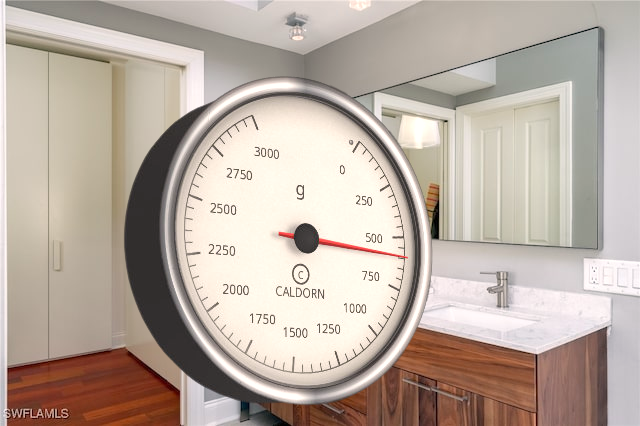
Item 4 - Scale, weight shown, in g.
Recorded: 600 g
